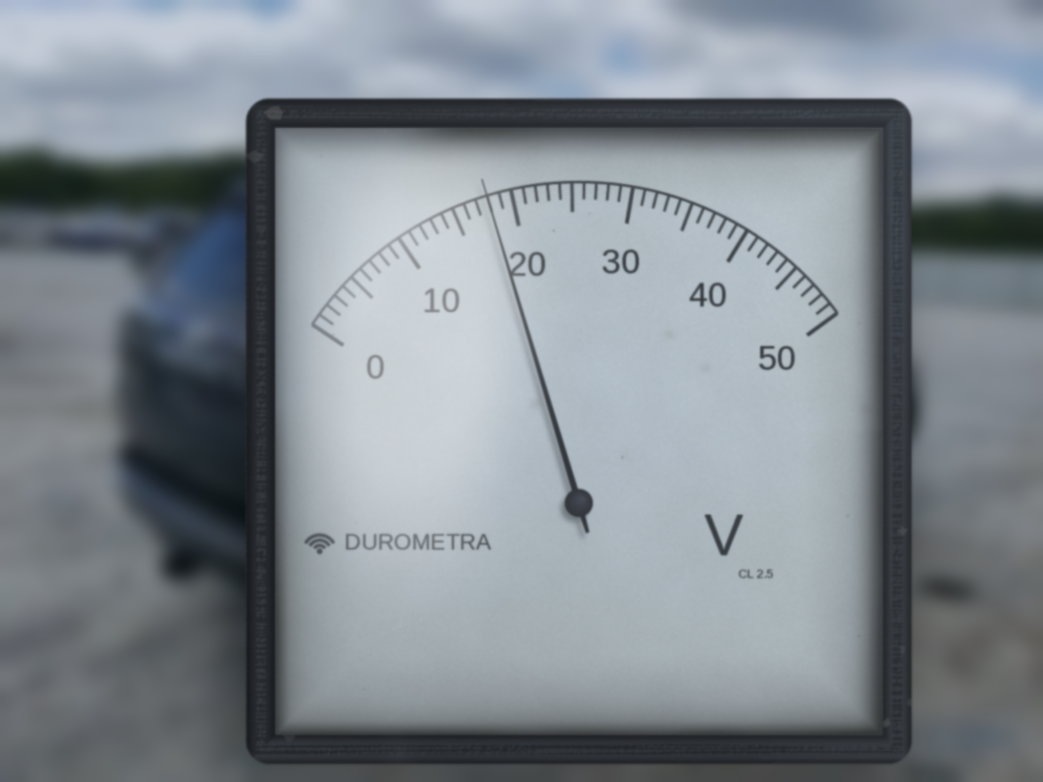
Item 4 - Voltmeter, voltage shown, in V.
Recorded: 18 V
